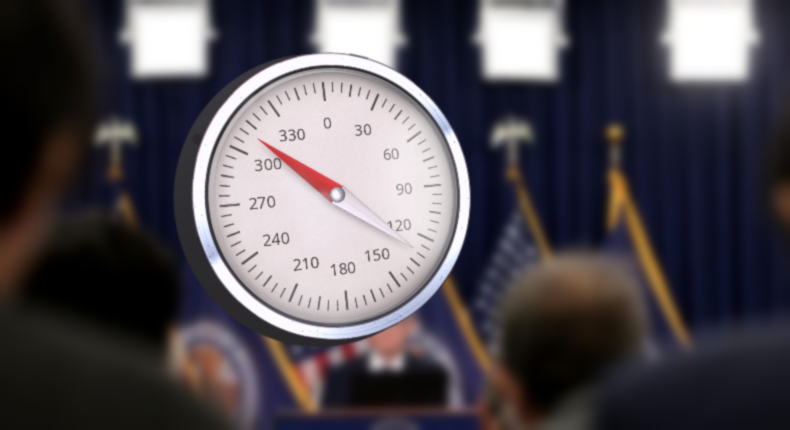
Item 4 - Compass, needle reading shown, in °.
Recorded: 310 °
